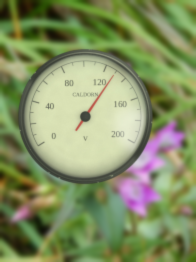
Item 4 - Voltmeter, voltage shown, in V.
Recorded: 130 V
